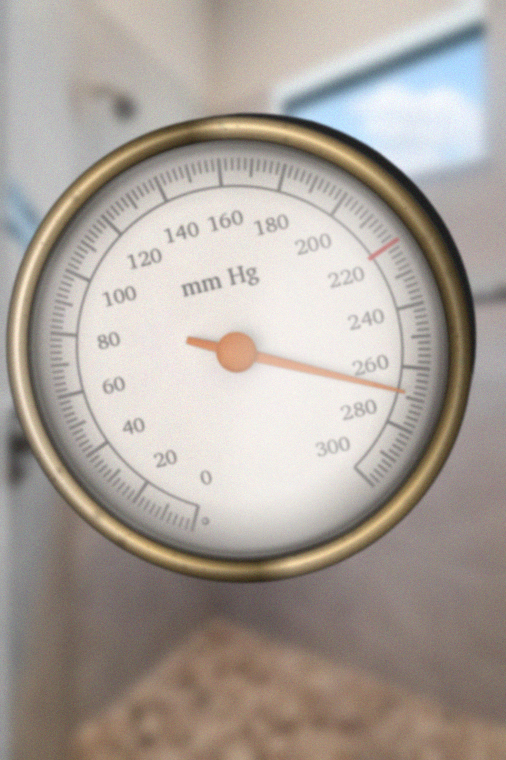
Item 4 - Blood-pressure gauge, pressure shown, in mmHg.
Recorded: 268 mmHg
